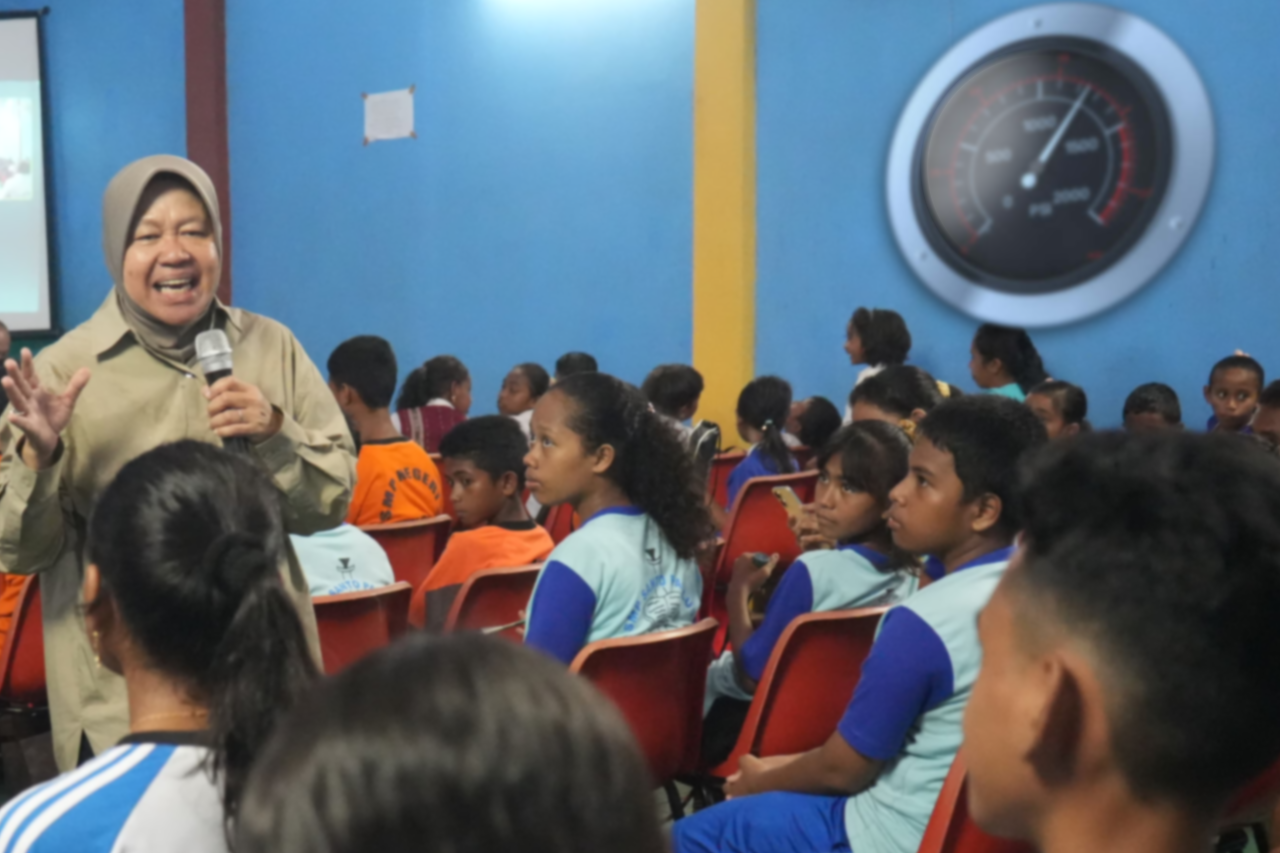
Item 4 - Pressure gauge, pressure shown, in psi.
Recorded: 1250 psi
